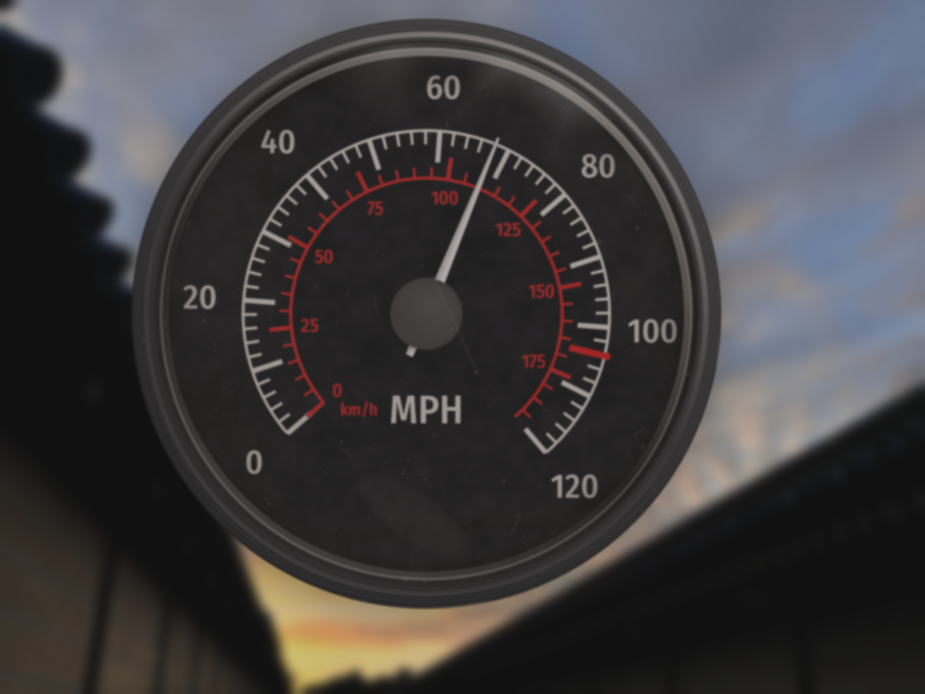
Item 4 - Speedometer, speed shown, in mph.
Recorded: 68 mph
